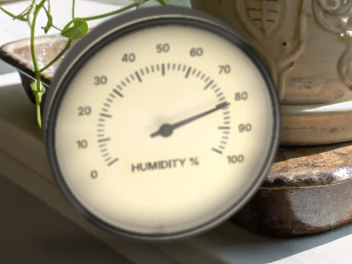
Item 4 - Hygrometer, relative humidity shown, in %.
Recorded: 80 %
